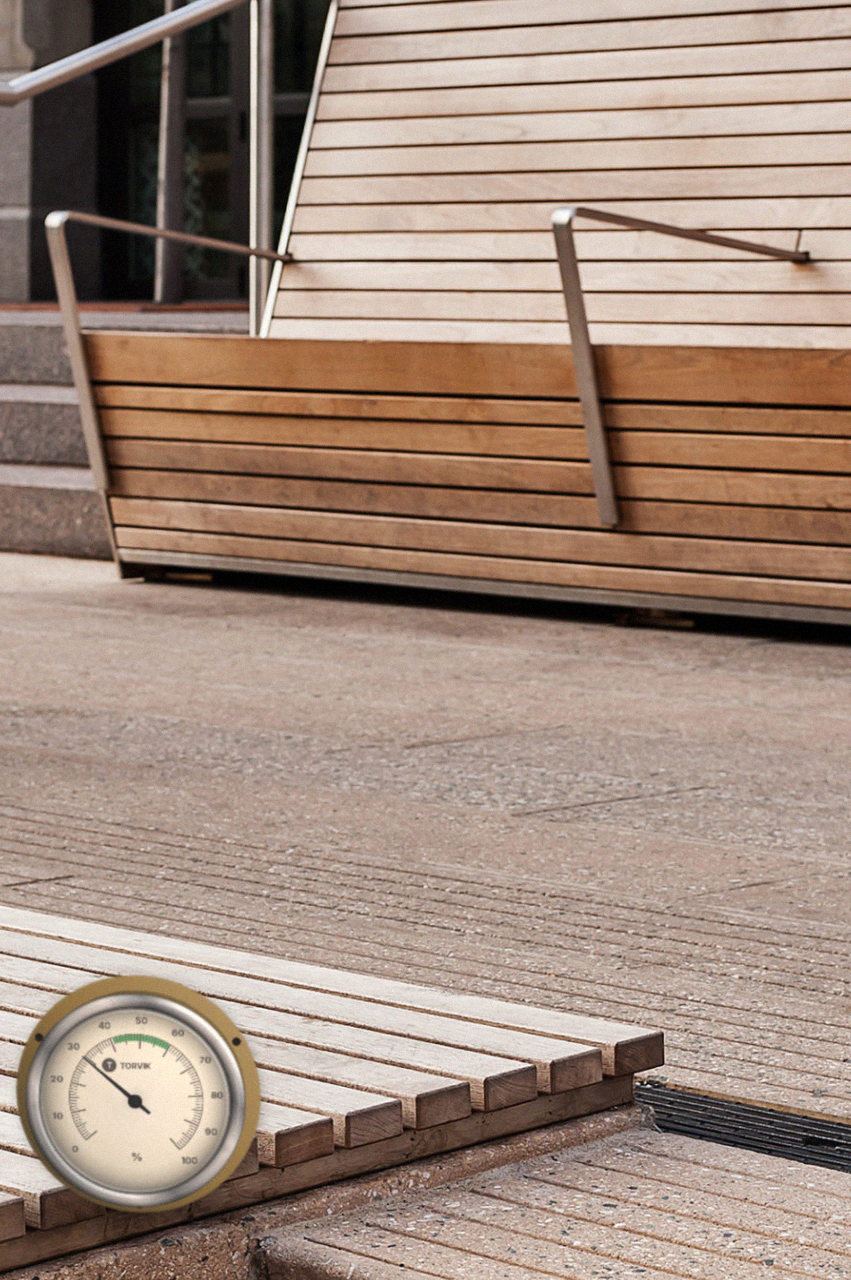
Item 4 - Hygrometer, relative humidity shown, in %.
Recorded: 30 %
